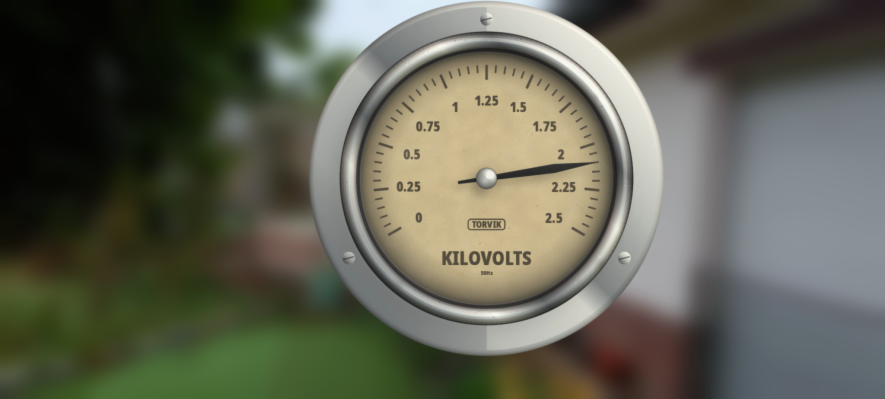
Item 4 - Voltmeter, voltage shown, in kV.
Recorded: 2.1 kV
